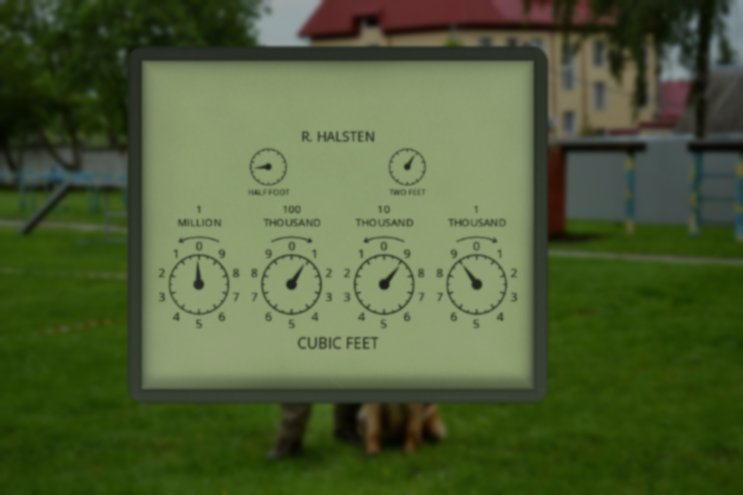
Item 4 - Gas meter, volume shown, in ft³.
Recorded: 8900 ft³
